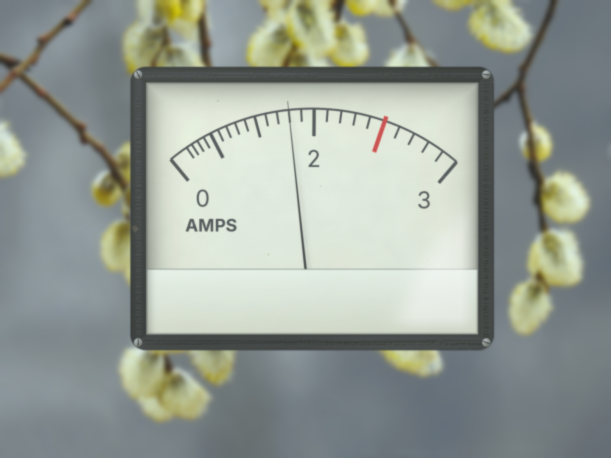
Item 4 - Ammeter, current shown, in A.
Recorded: 1.8 A
